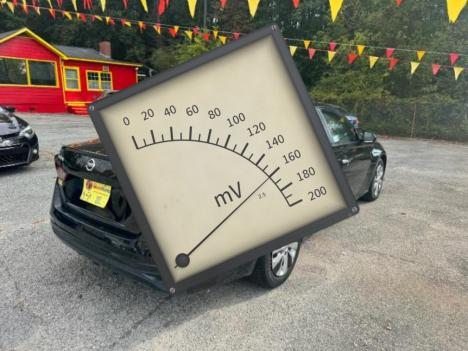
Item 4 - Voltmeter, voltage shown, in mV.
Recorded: 160 mV
